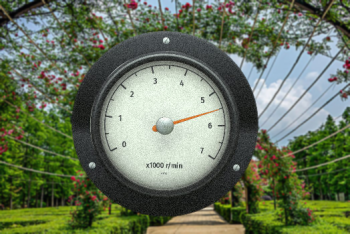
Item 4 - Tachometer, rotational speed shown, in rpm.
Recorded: 5500 rpm
